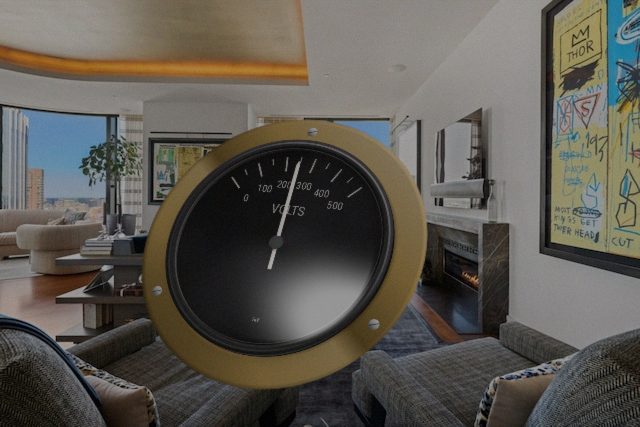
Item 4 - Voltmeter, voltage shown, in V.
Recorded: 250 V
